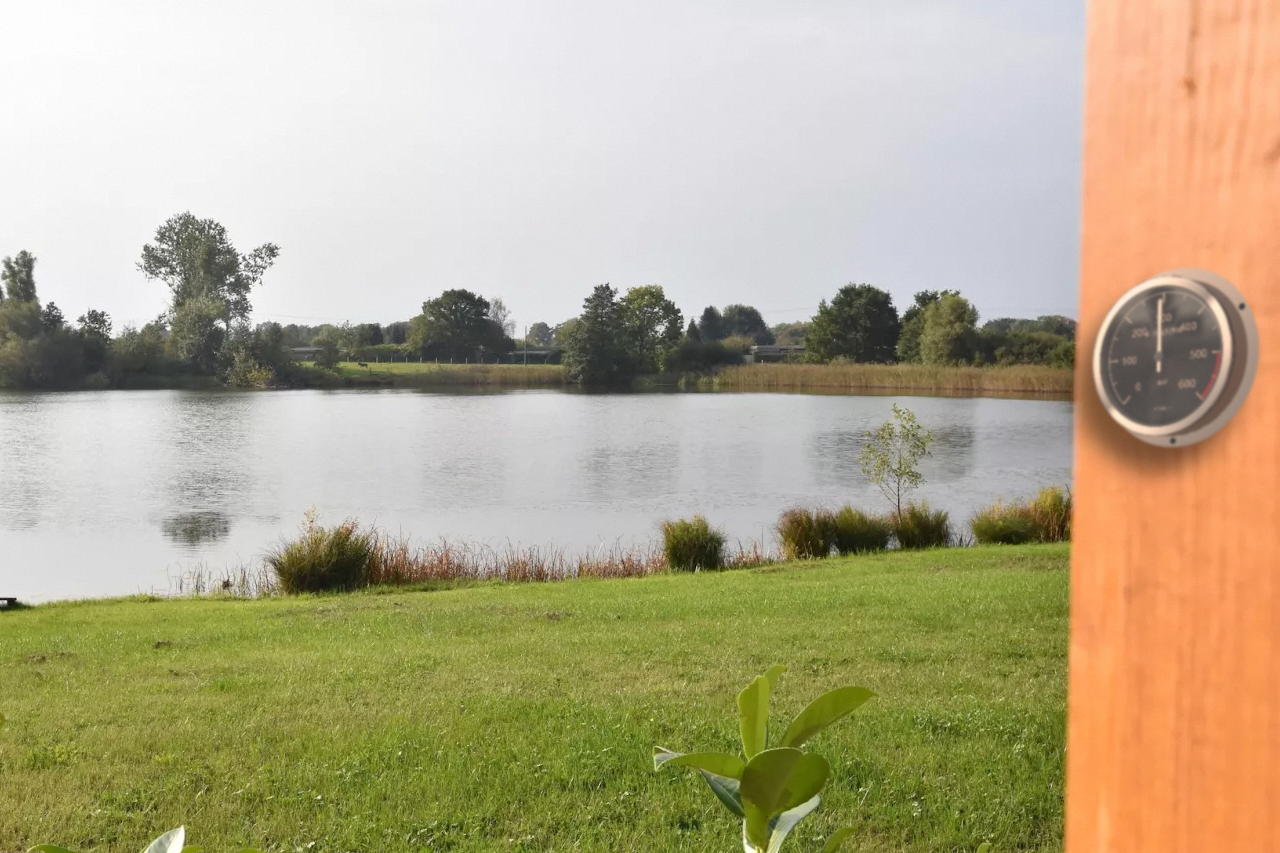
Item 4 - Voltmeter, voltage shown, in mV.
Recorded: 300 mV
